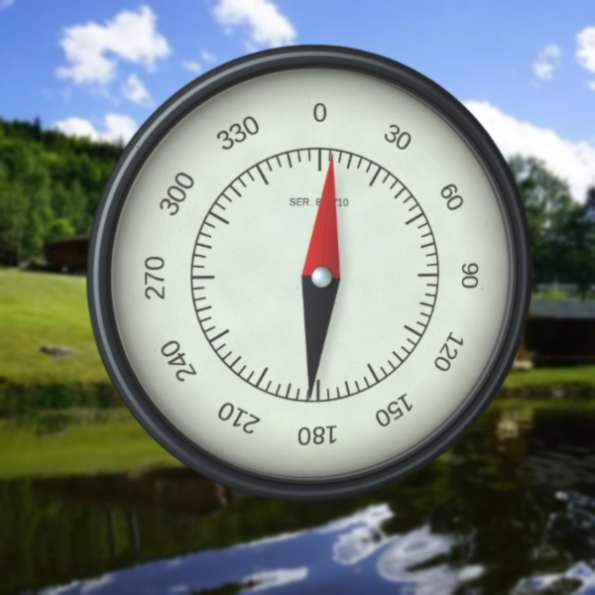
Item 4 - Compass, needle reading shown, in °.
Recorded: 5 °
